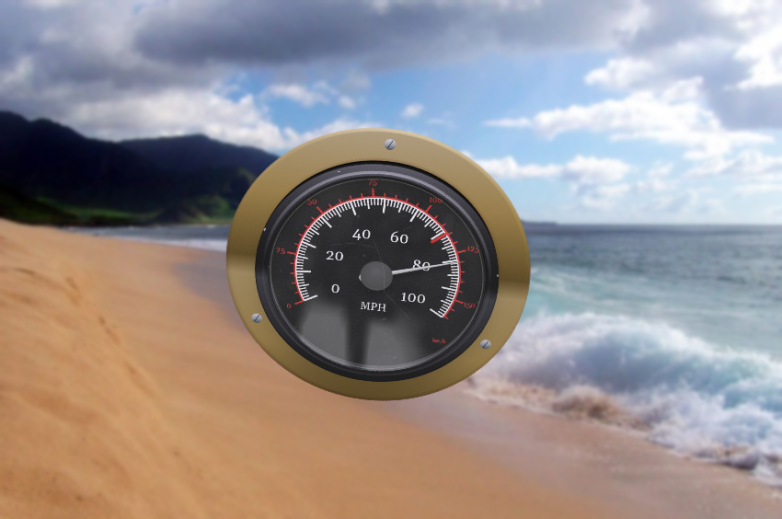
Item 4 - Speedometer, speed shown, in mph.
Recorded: 80 mph
